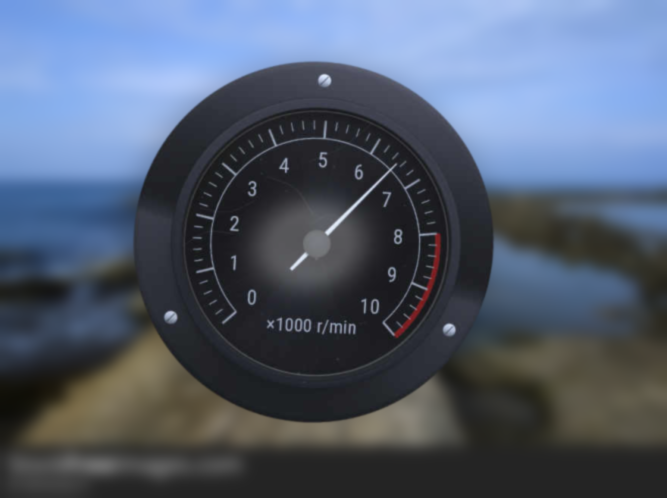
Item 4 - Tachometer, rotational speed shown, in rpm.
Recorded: 6500 rpm
